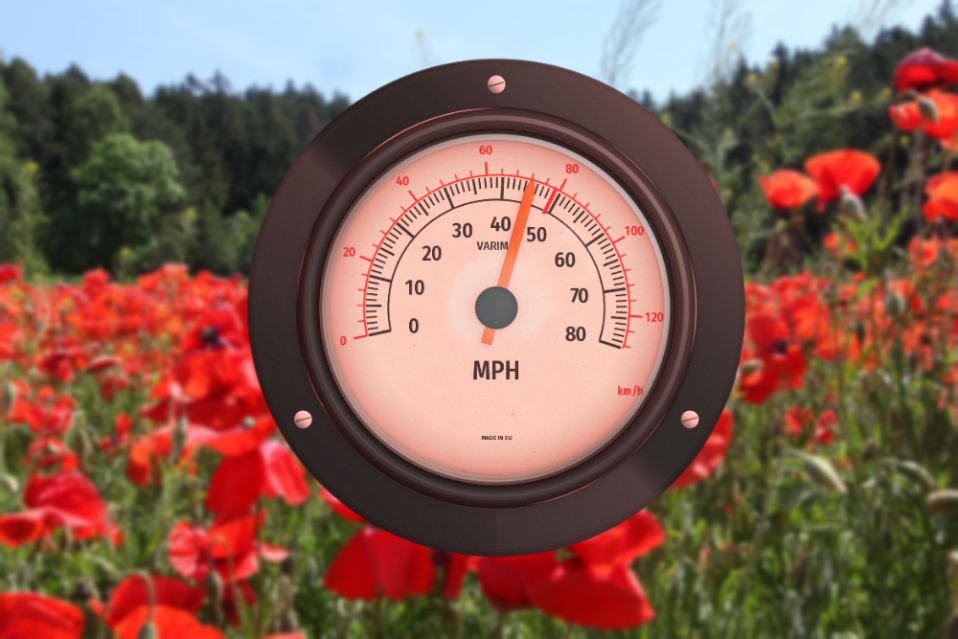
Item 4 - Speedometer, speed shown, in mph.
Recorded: 45 mph
